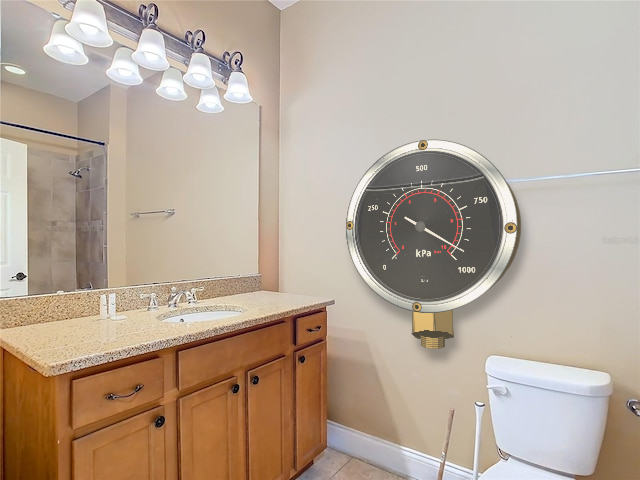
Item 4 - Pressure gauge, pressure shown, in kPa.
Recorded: 950 kPa
